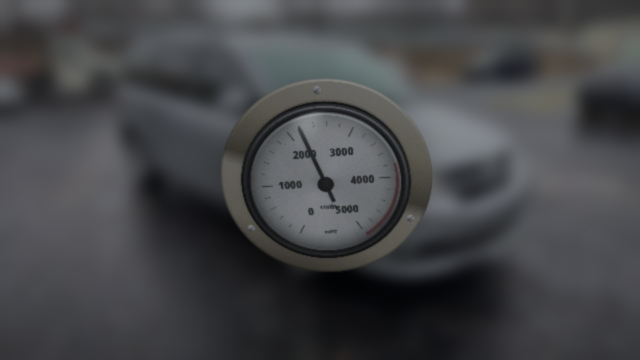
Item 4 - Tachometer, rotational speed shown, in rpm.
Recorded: 2200 rpm
